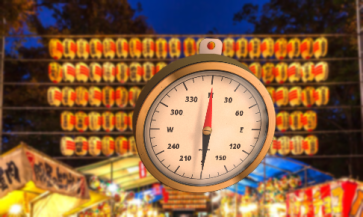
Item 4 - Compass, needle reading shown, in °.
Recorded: 0 °
